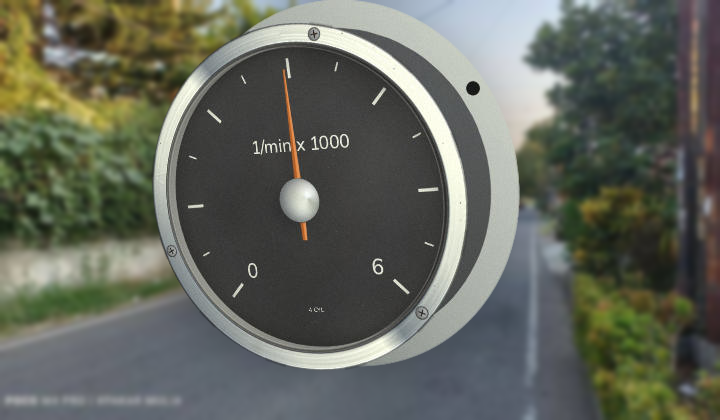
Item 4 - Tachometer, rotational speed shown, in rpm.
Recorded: 3000 rpm
